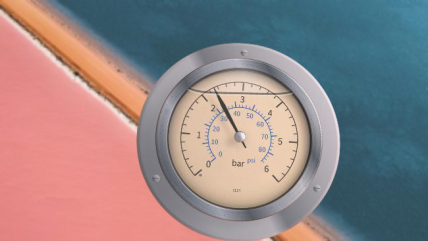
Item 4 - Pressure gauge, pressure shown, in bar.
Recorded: 2.3 bar
